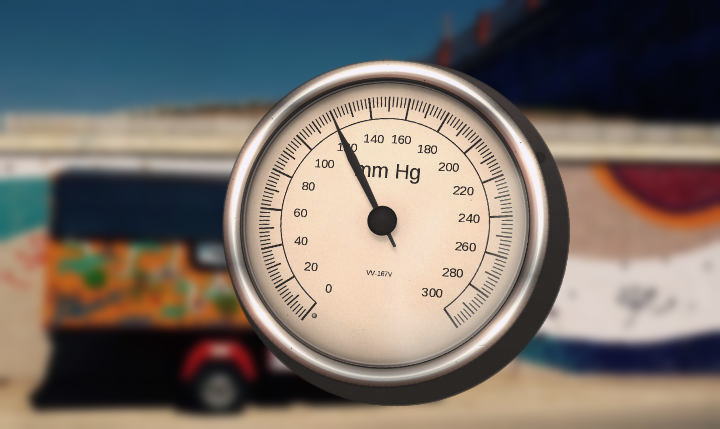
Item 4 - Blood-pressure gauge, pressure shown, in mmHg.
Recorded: 120 mmHg
